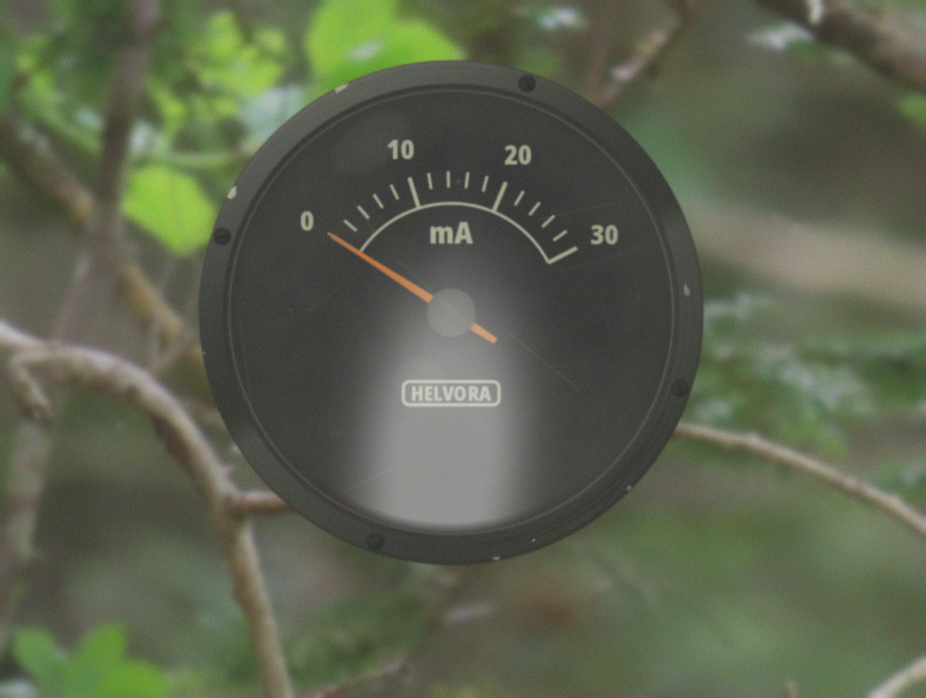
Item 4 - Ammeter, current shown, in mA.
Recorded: 0 mA
